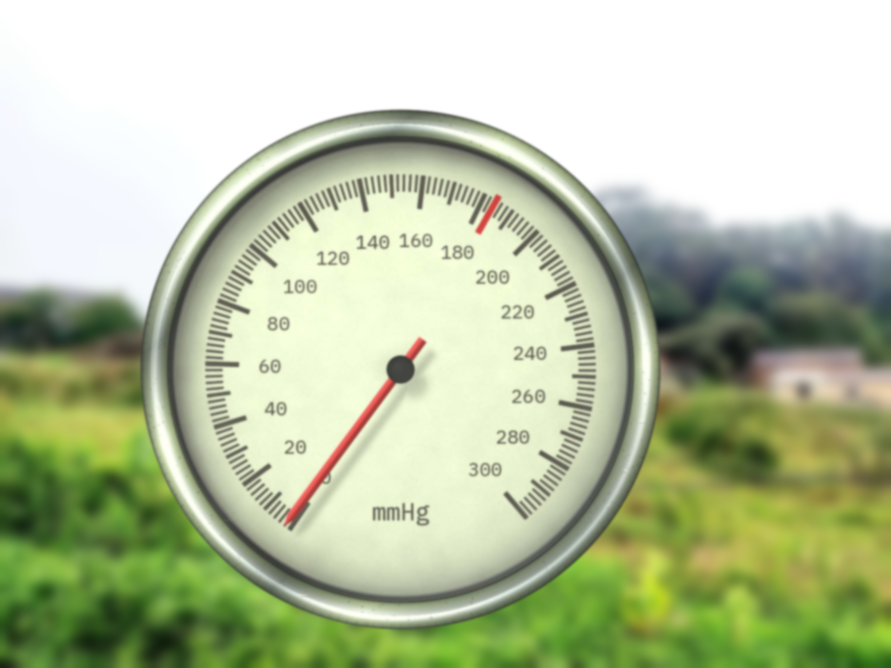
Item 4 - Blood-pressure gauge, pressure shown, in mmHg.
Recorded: 2 mmHg
